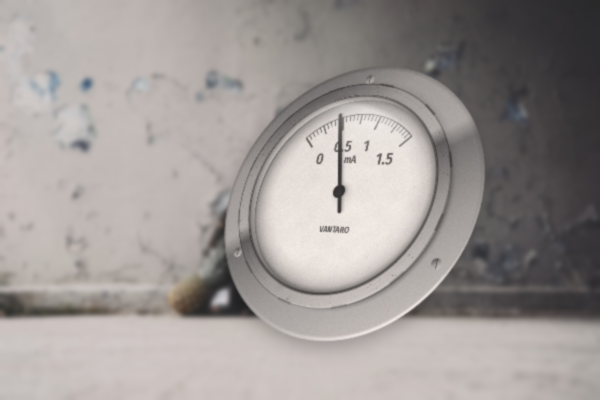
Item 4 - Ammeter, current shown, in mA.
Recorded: 0.5 mA
